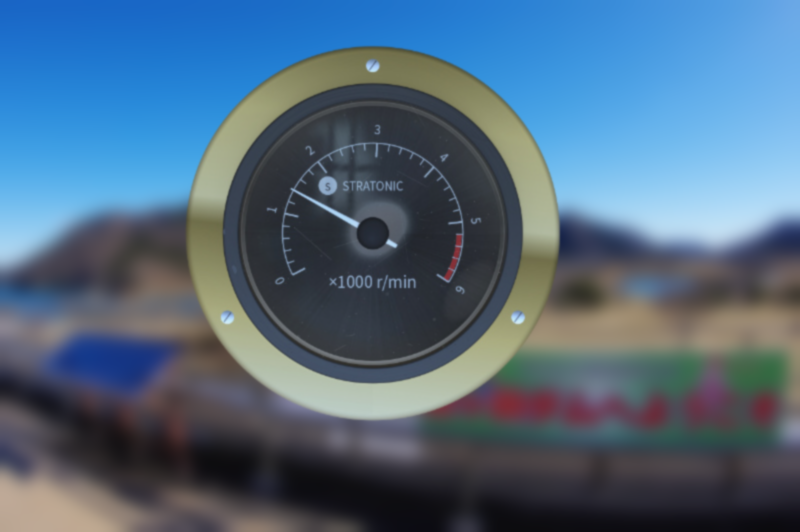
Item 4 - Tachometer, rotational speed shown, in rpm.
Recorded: 1400 rpm
